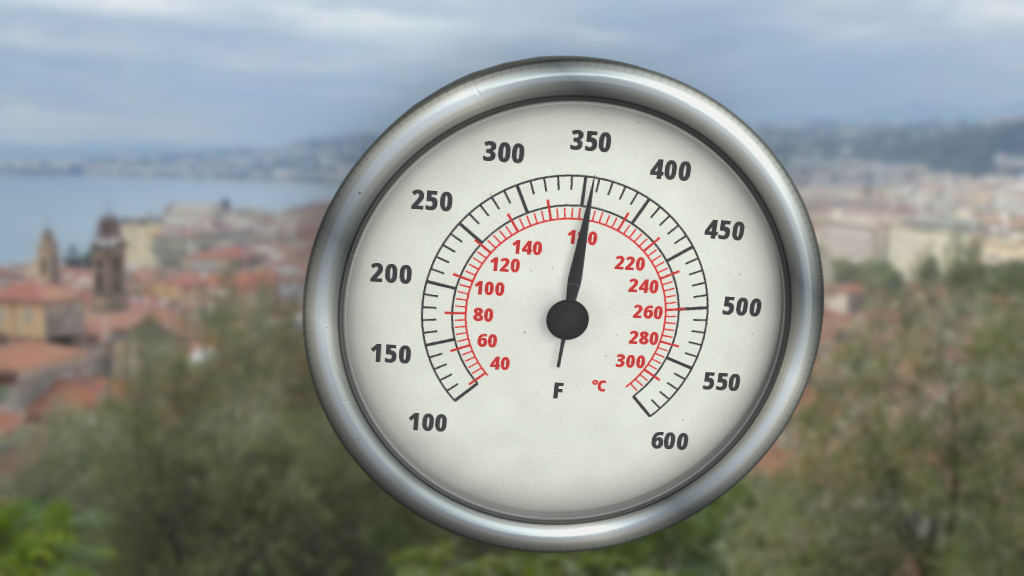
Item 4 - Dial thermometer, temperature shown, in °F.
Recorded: 355 °F
